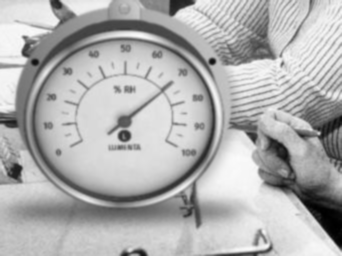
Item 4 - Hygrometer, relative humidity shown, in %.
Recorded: 70 %
